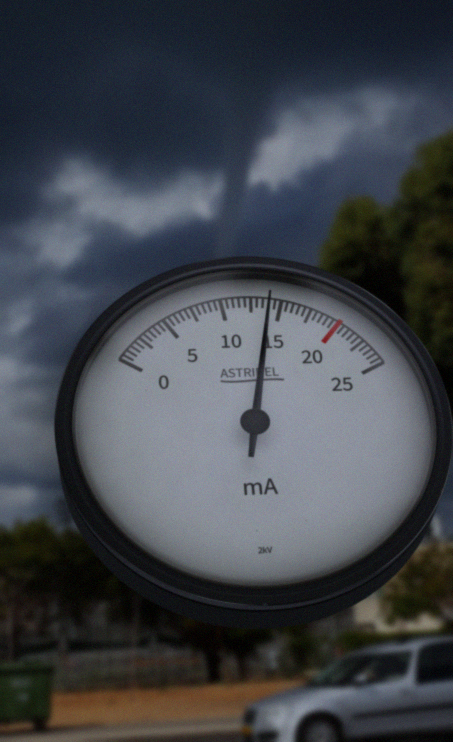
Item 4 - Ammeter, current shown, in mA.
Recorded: 14 mA
